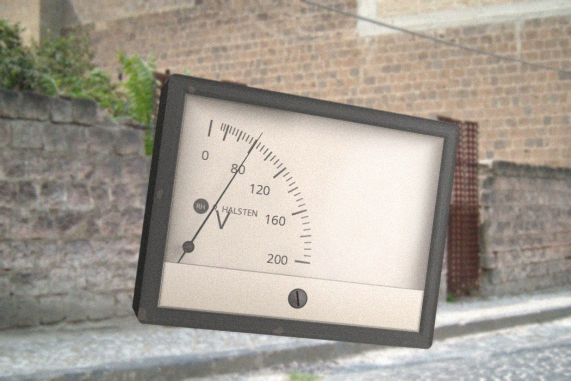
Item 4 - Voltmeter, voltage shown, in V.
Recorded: 80 V
